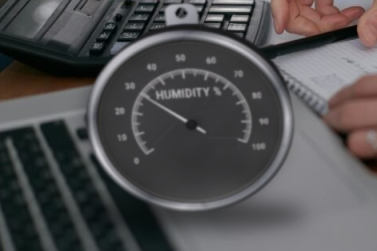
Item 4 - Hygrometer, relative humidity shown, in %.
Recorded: 30 %
